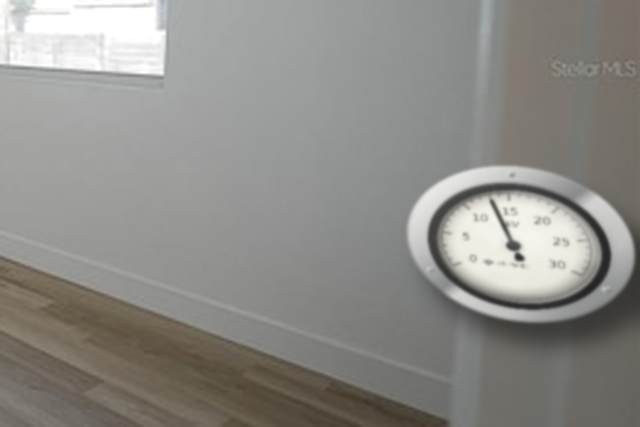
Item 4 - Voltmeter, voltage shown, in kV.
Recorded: 13 kV
